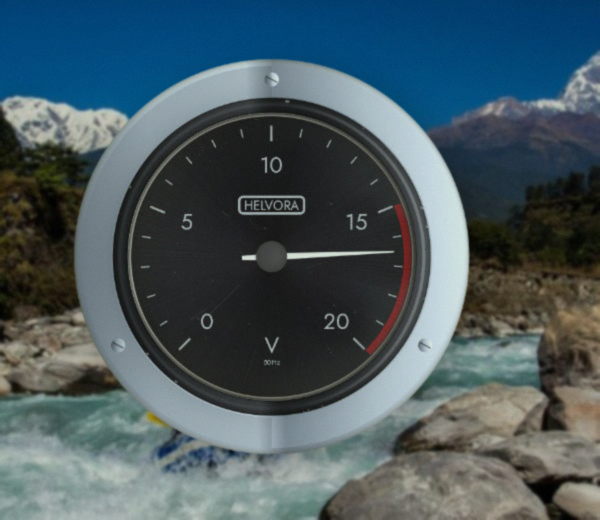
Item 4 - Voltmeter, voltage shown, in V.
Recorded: 16.5 V
